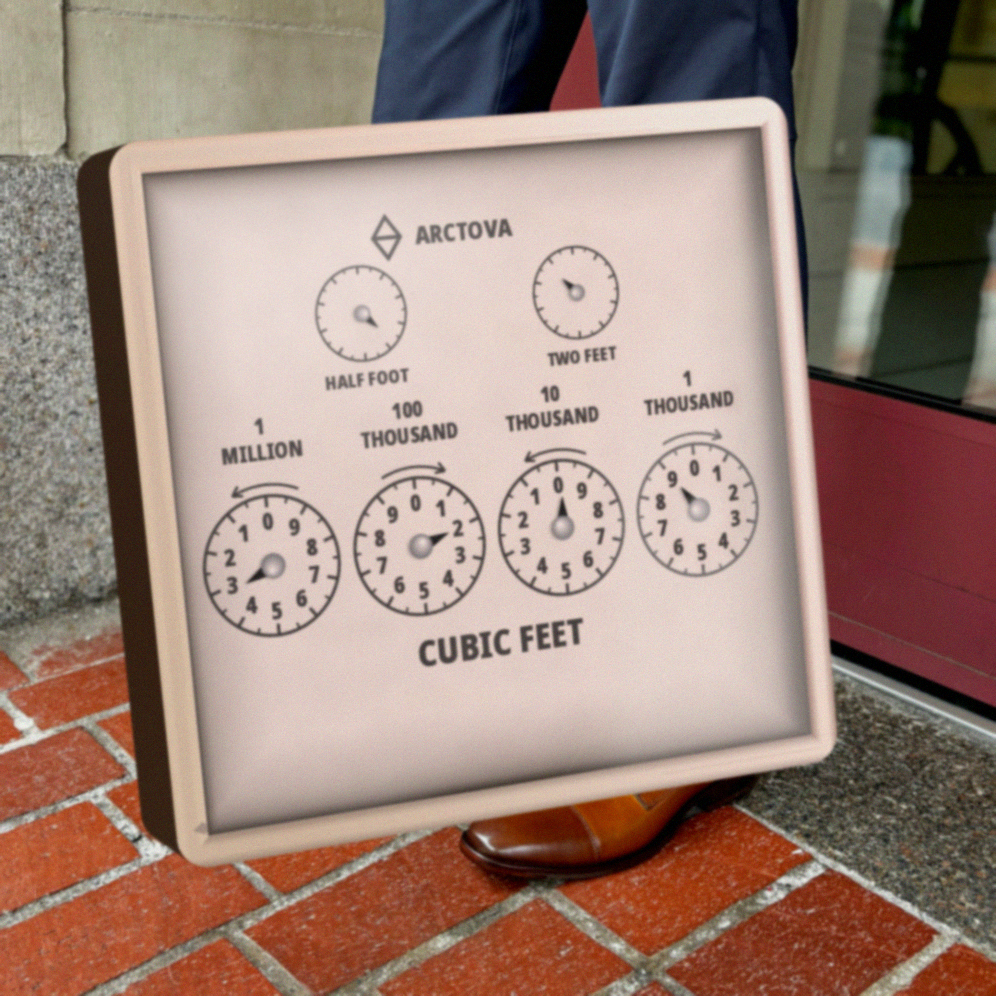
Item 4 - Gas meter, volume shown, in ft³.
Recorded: 319900 ft³
